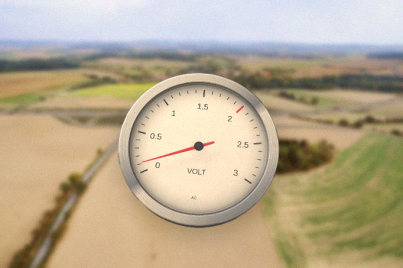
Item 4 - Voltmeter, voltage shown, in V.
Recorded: 0.1 V
